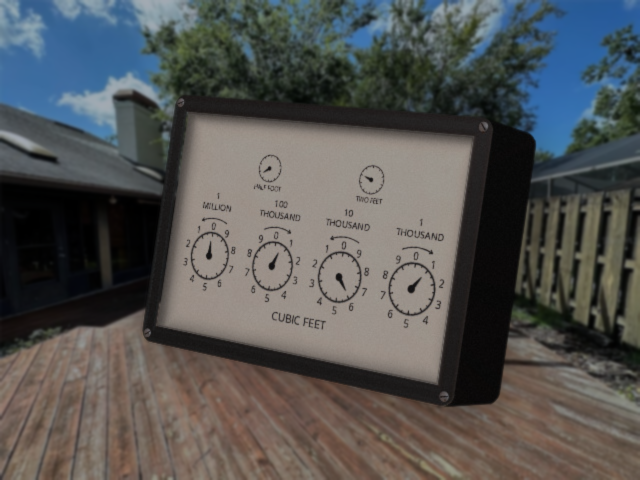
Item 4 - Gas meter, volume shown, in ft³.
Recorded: 6100 ft³
